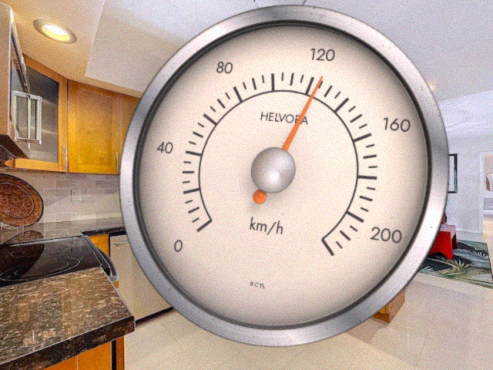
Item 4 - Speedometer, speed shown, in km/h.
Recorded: 125 km/h
